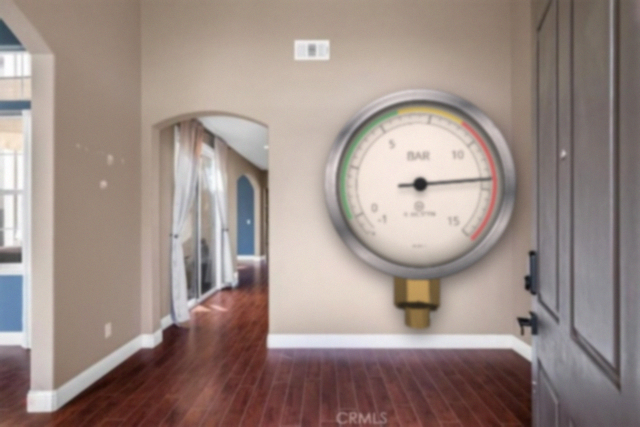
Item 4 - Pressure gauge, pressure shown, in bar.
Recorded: 12 bar
